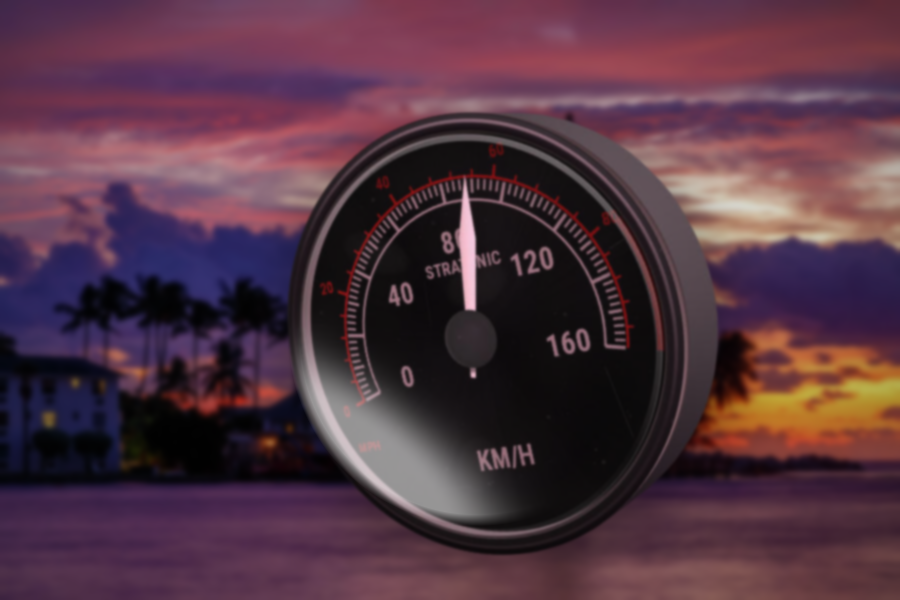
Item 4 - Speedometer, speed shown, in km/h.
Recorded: 90 km/h
